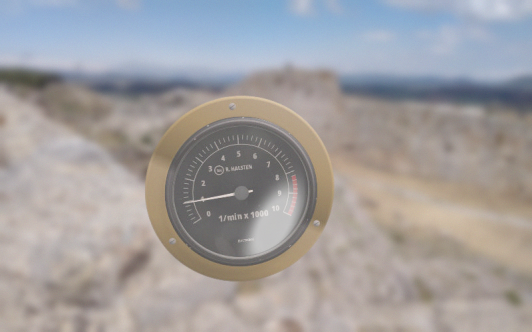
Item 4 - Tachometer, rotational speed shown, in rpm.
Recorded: 1000 rpm
